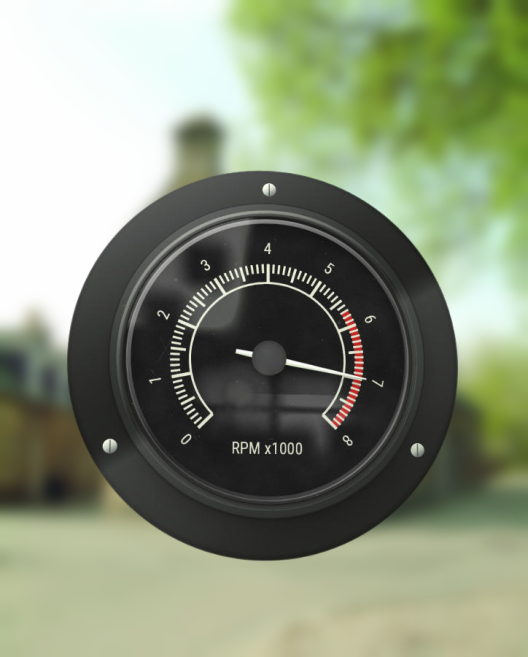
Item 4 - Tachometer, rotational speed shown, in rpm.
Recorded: 7000 rpm
